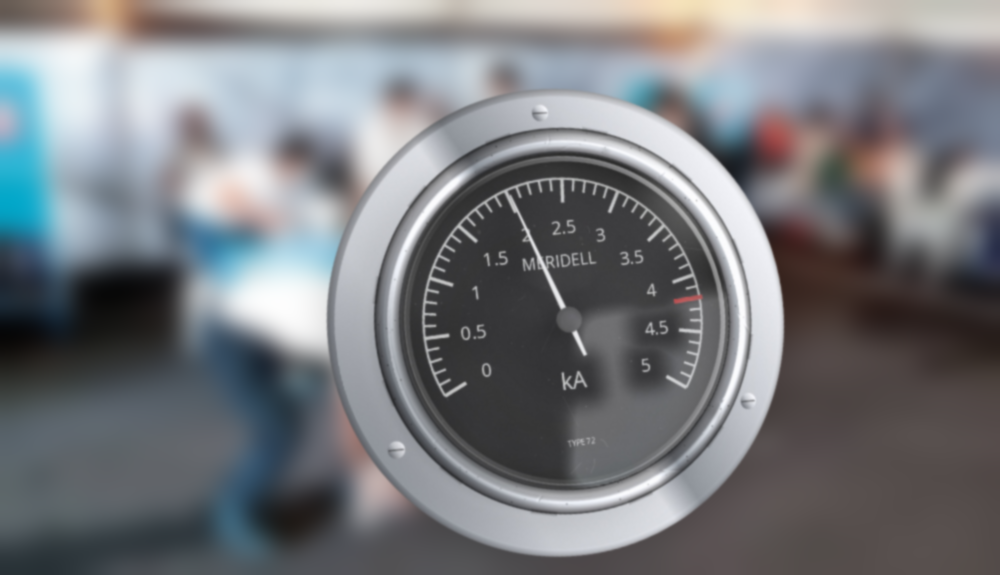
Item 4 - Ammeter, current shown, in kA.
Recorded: 2 kA
